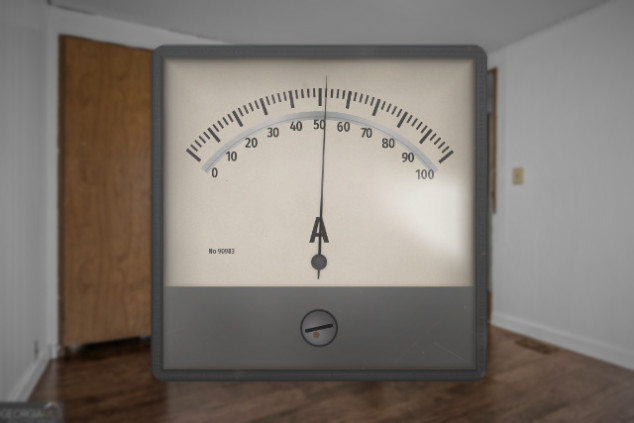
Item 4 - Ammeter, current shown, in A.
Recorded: 52 A
